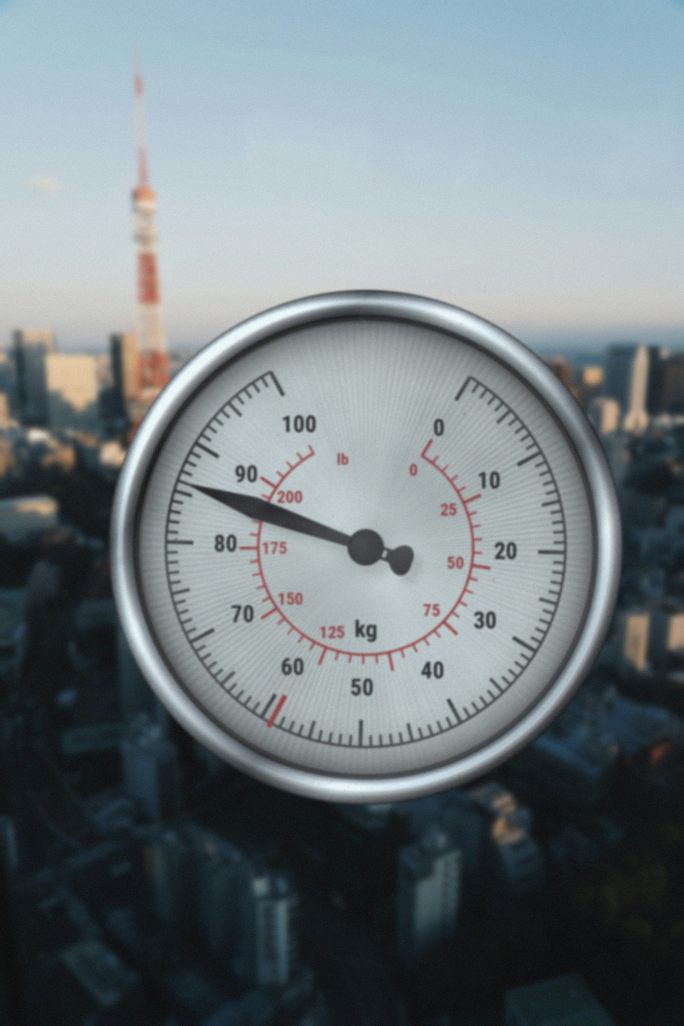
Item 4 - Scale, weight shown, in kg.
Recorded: 86 kg
